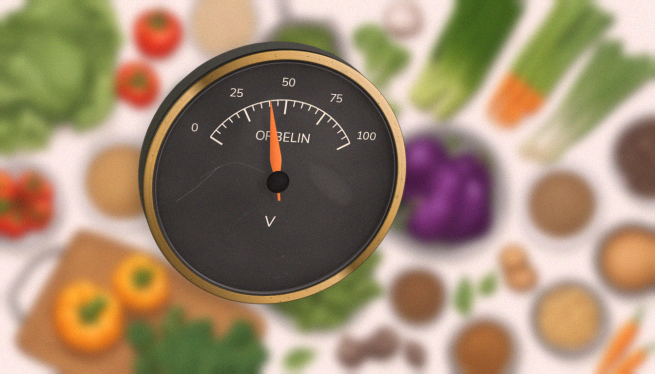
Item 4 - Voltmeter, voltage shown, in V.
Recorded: 40 V
